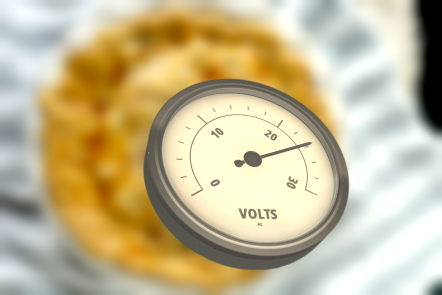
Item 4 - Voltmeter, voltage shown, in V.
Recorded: 24 V
